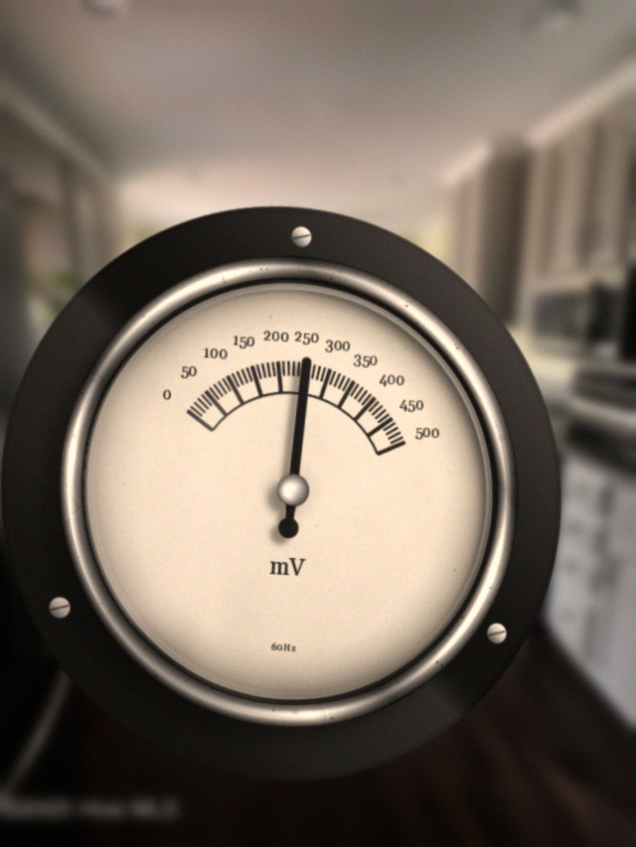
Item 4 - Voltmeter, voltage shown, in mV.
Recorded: 250 mV
